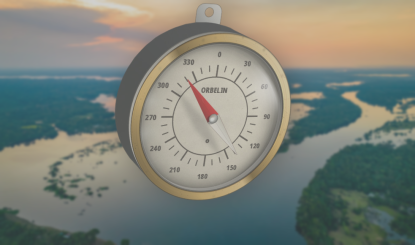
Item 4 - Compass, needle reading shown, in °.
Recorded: 320 °
